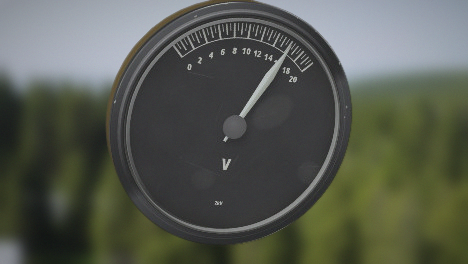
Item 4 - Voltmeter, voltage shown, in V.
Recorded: 16 V
